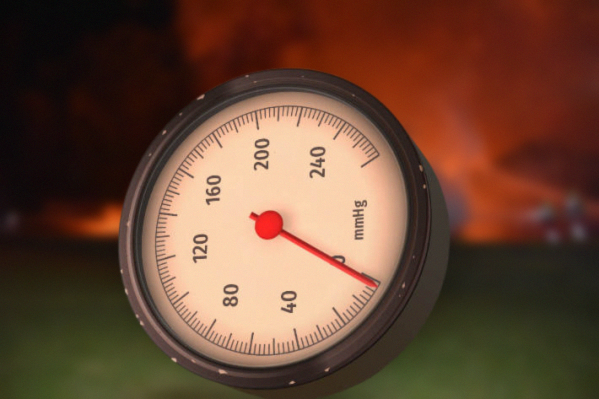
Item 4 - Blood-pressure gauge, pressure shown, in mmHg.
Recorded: 2 mmHg
